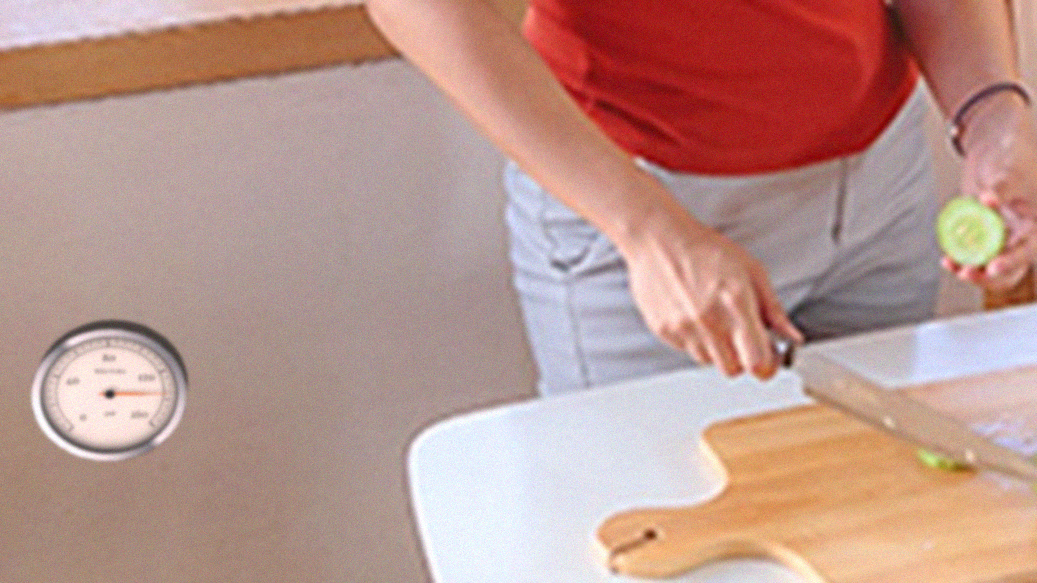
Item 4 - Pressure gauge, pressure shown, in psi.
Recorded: 135 psi
